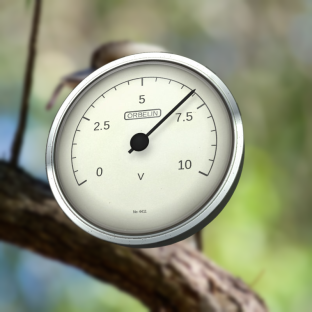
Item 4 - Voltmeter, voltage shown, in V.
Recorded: 7 V
